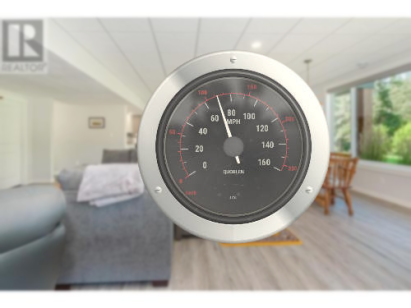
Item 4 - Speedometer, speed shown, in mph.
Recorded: 70 mph
